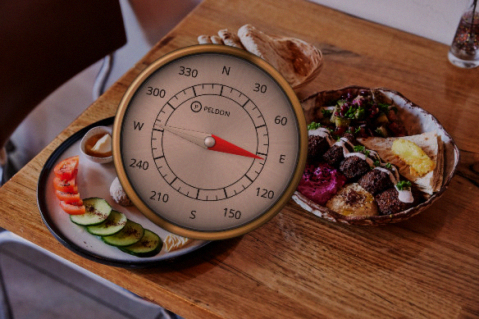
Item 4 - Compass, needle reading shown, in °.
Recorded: 95 °
